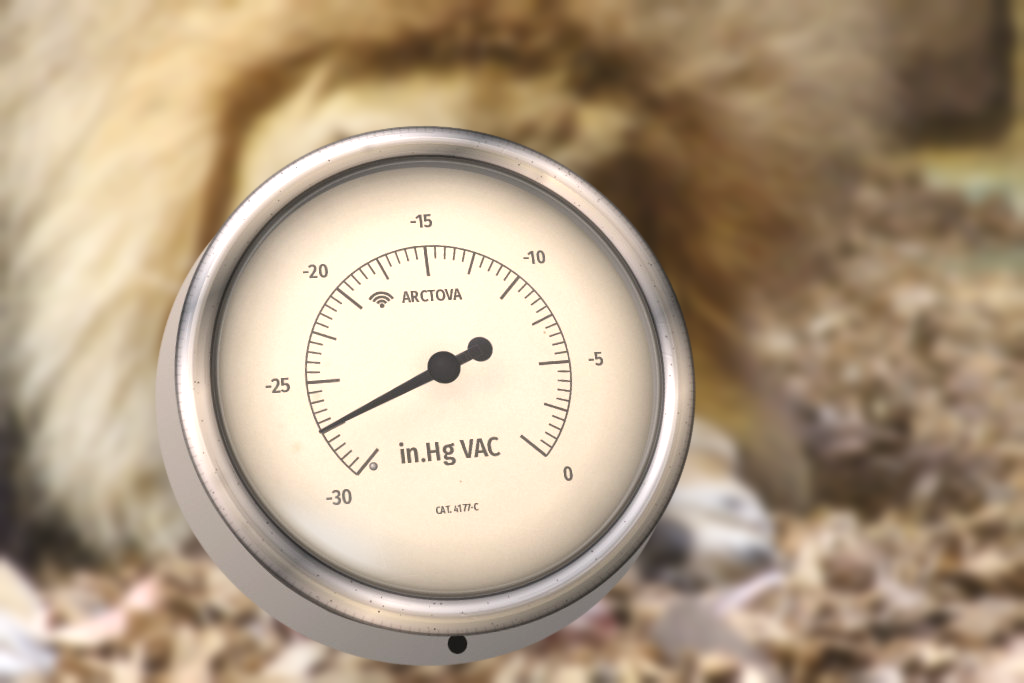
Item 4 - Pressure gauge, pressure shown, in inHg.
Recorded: -27.5 inHg
